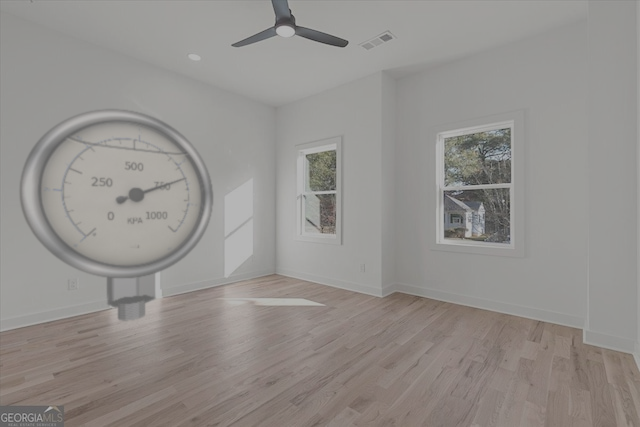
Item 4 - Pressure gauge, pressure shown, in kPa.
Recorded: 750 kPa
